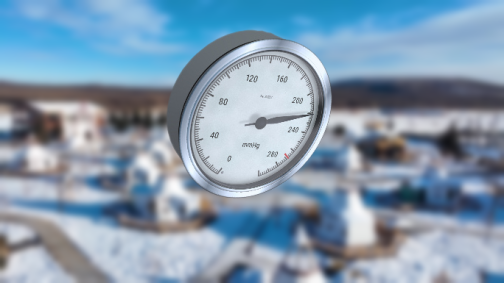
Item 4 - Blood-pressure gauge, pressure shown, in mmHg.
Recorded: 220 mmHg
